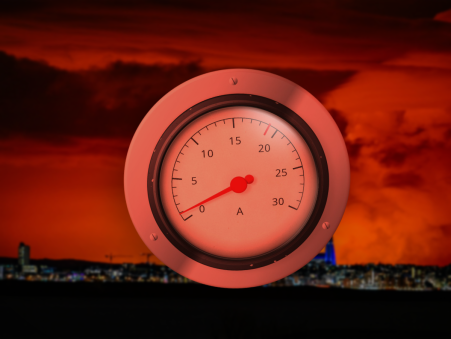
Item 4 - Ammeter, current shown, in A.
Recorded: 1 A
